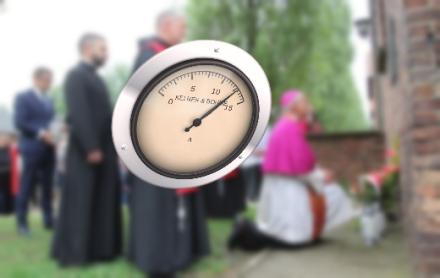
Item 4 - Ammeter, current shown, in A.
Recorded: 12.5 A
